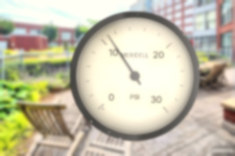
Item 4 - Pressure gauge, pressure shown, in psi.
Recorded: 11 psi
